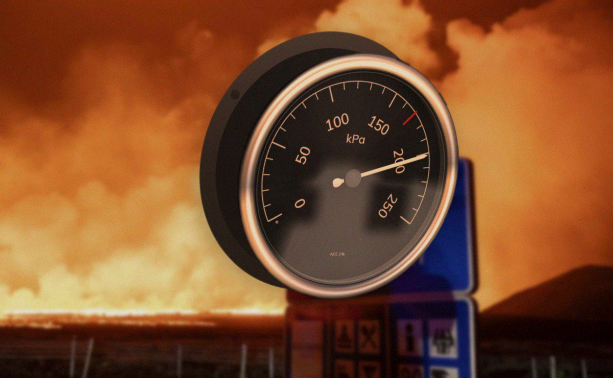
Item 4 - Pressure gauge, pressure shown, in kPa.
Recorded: 200 kPa
